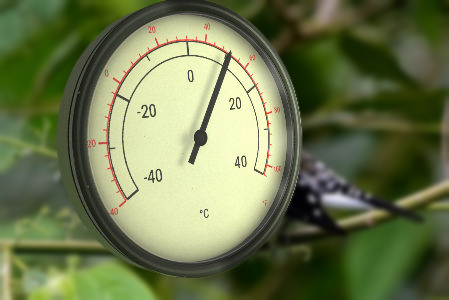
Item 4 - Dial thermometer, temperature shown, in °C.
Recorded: 10 °C
